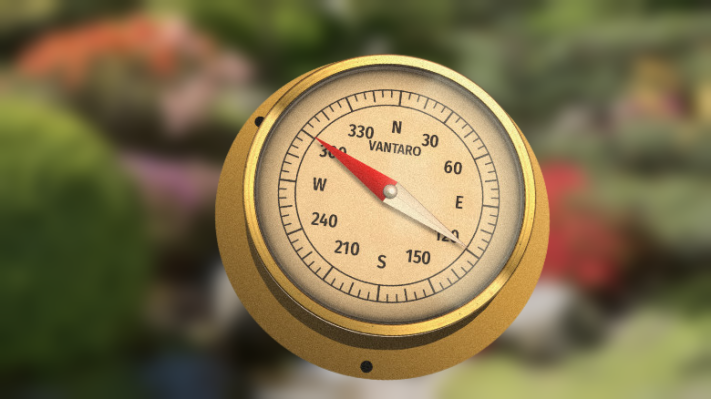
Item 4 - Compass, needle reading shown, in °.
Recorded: 300 °
